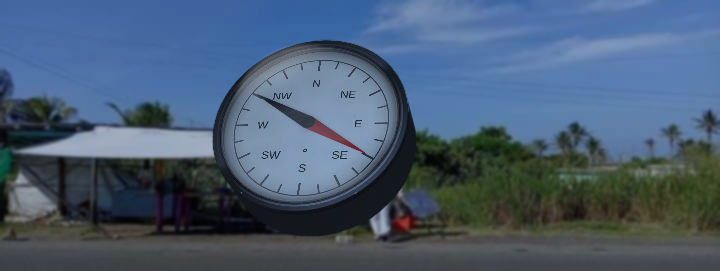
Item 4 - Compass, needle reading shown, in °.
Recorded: 120 °
